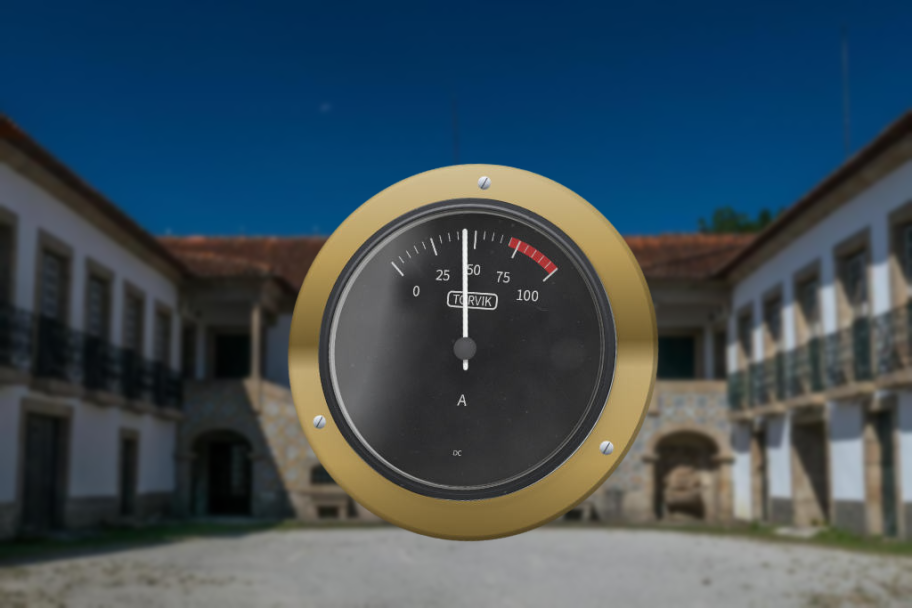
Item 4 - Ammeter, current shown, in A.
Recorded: 45 A
